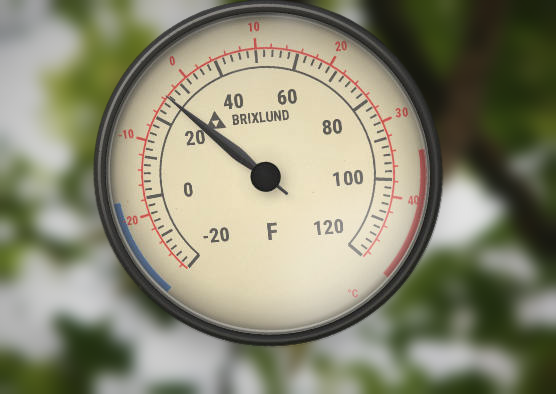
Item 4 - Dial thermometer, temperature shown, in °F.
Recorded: 26 °F
